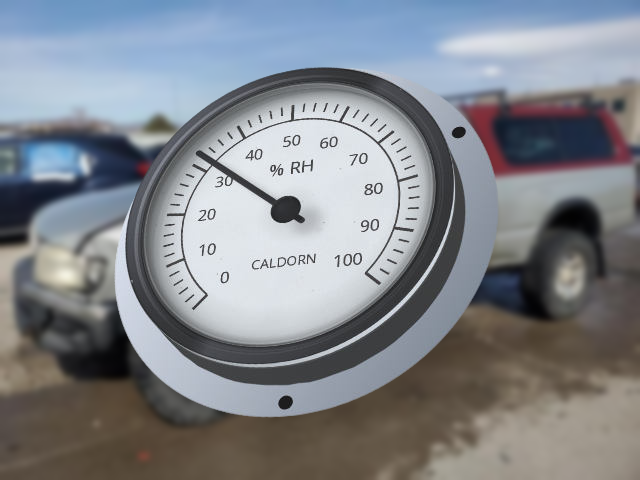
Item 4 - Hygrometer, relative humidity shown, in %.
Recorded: 32 %
